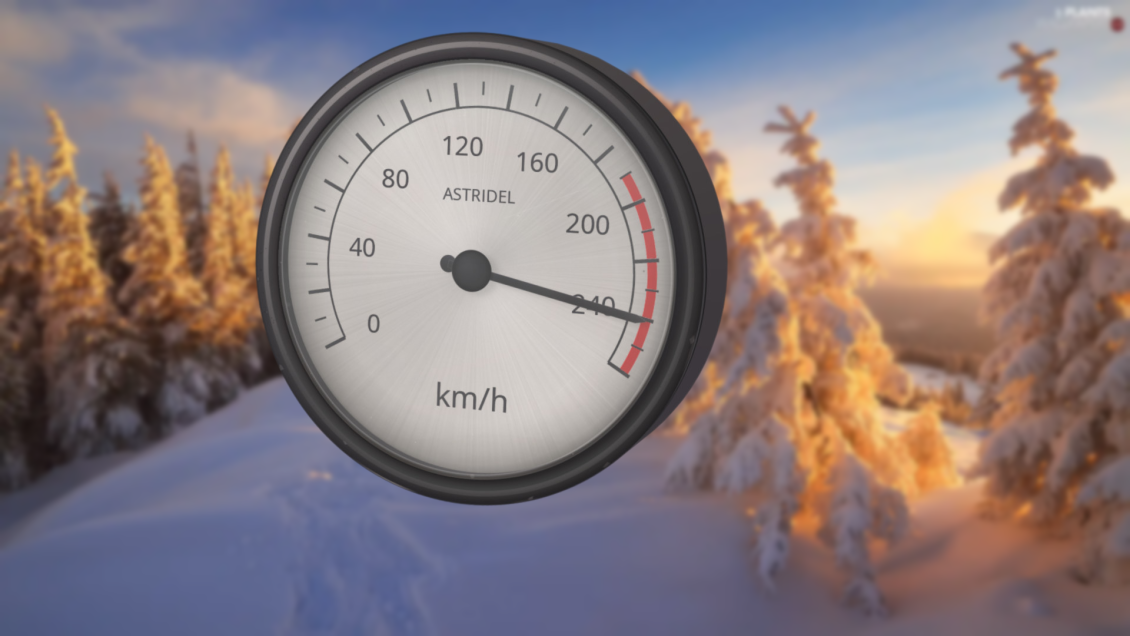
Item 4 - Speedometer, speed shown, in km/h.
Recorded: 240 km/h
